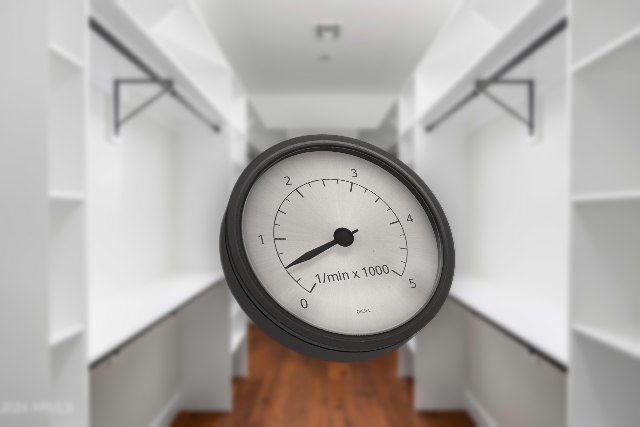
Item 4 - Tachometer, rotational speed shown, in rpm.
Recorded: 500 rpm
